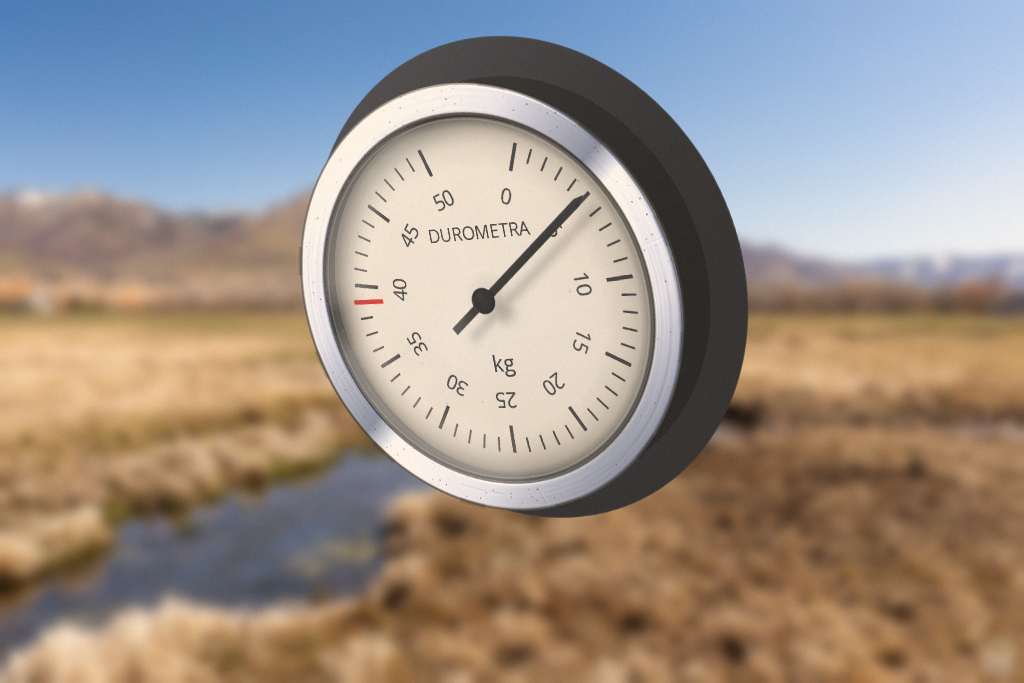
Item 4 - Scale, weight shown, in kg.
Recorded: 5 kg
